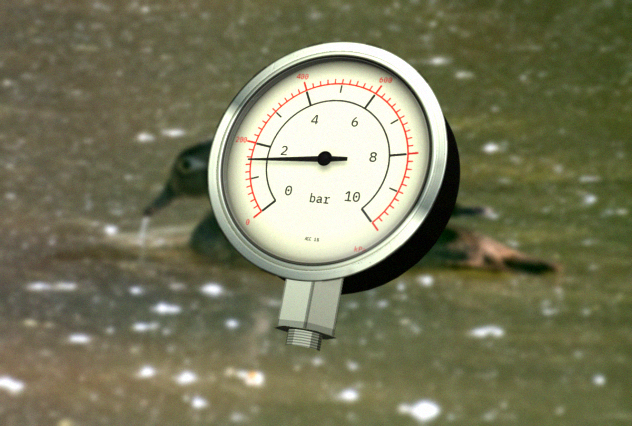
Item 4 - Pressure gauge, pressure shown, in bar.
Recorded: 1.5 bar
